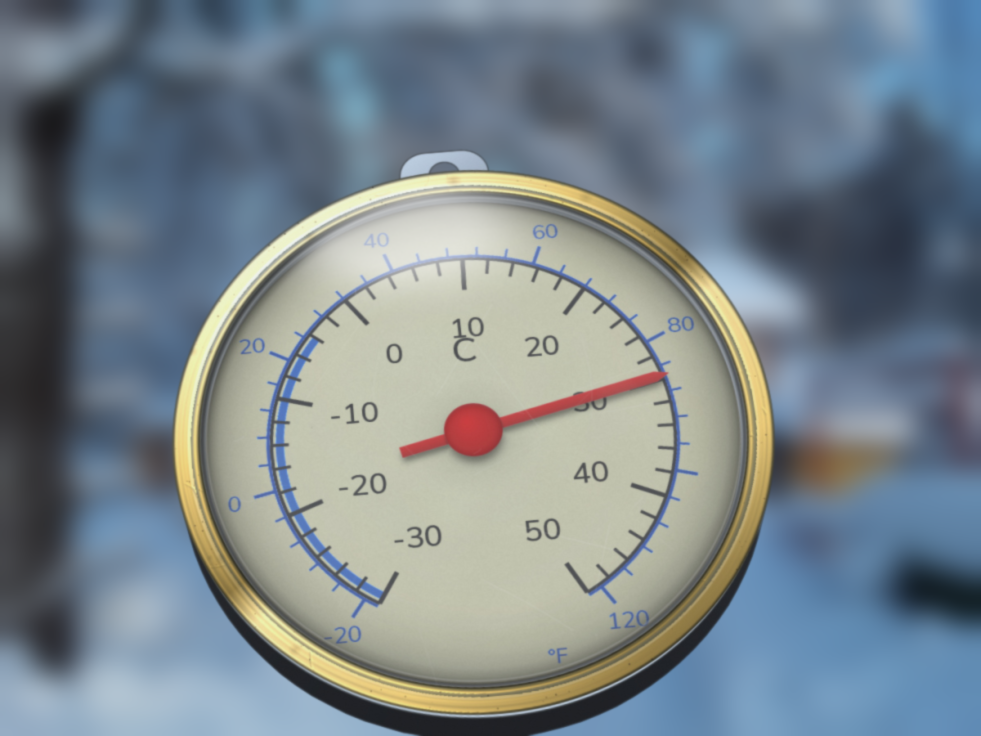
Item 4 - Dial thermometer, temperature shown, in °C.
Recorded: 30 °C
